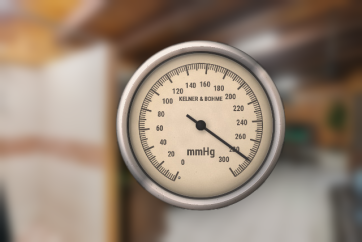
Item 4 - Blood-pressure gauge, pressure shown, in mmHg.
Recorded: 280 mmHg
